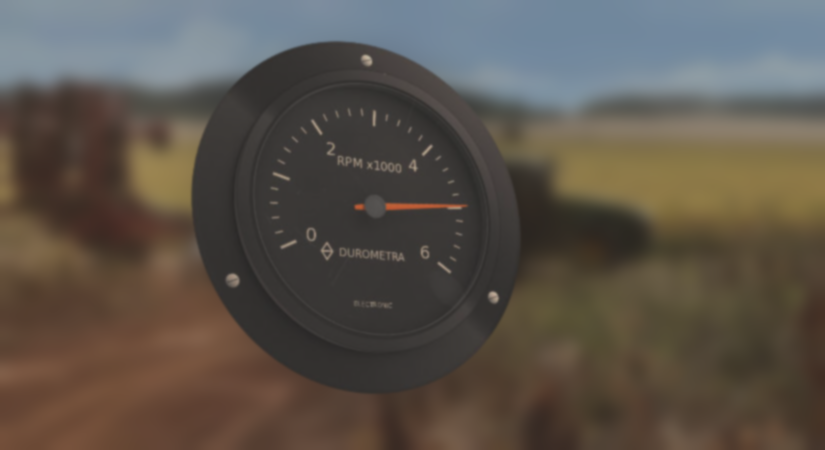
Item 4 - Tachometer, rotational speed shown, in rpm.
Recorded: 5000 rpm
